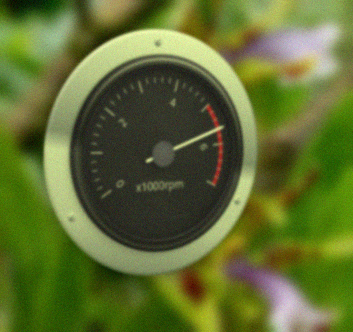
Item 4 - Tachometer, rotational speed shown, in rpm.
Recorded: 5600 rpm
